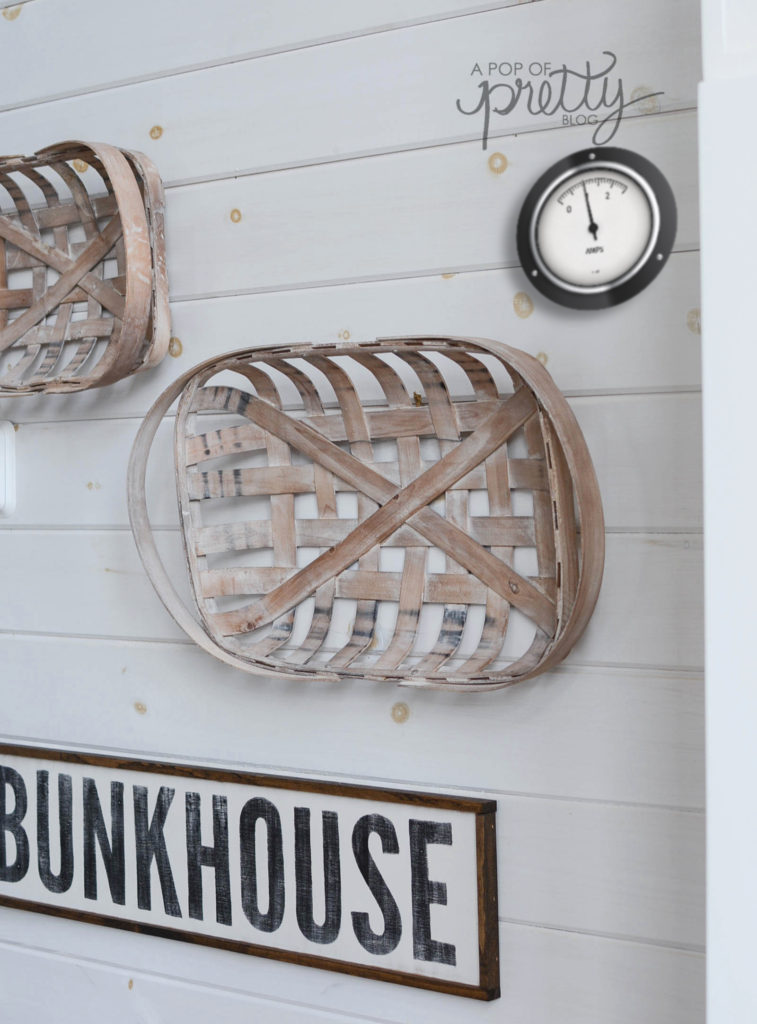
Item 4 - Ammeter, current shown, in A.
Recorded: 1 A
